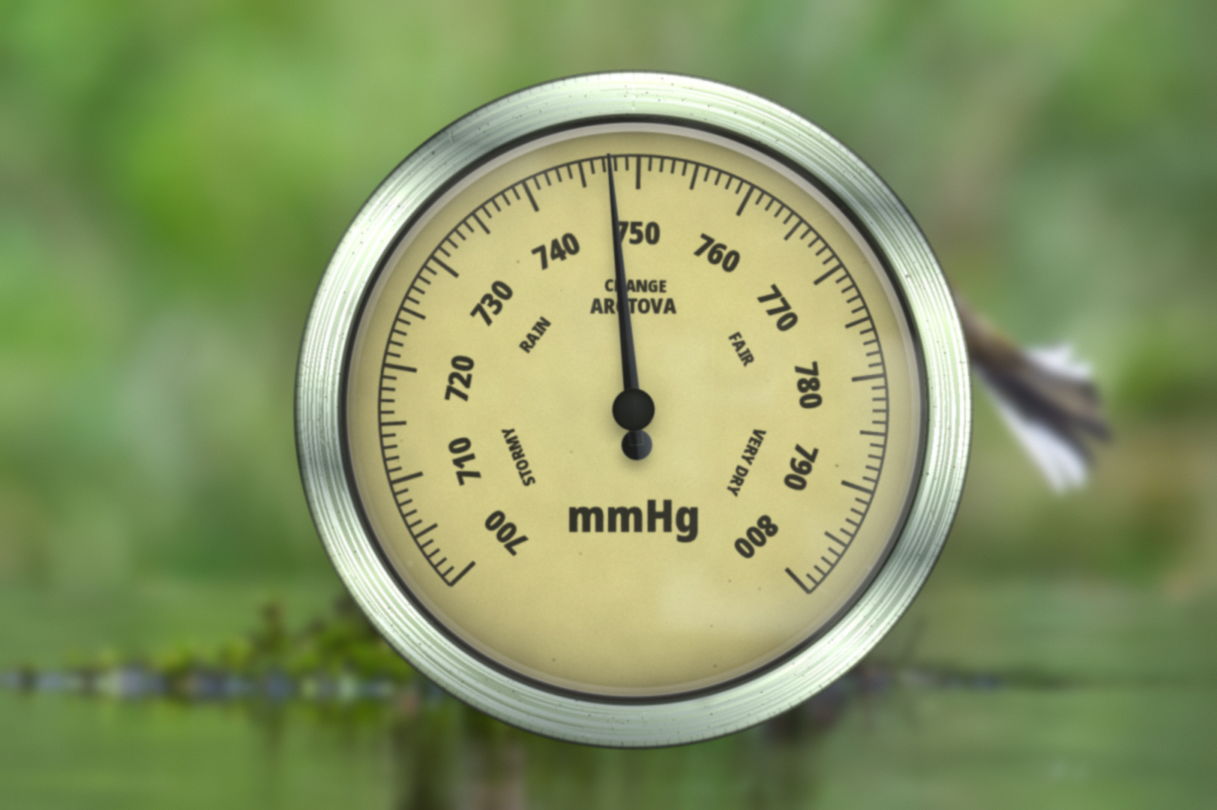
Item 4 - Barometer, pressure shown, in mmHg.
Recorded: 747.5 mmHg
